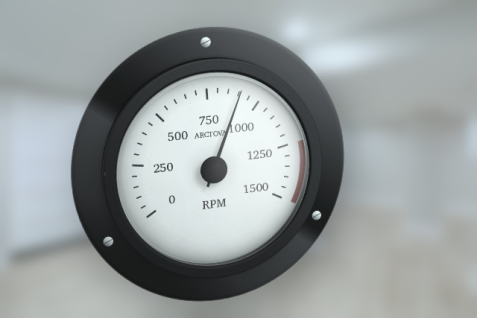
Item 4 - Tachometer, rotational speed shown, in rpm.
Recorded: 900 rpm
